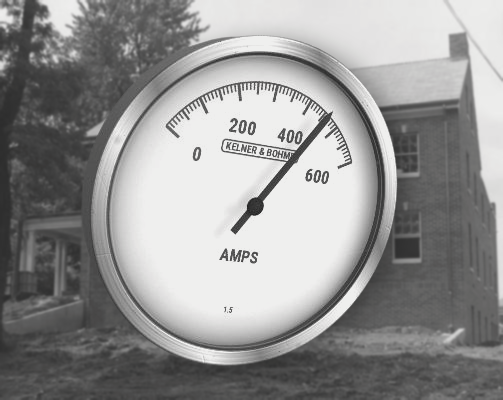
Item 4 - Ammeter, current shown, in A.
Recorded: 450 A
